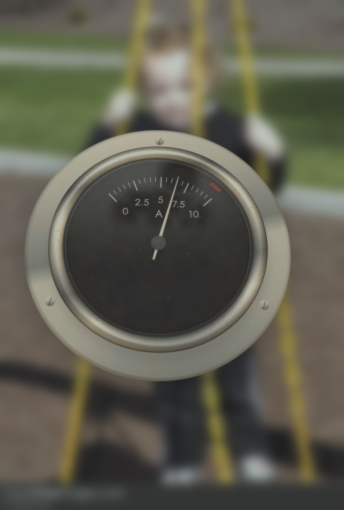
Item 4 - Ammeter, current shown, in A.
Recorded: 6.5 A
